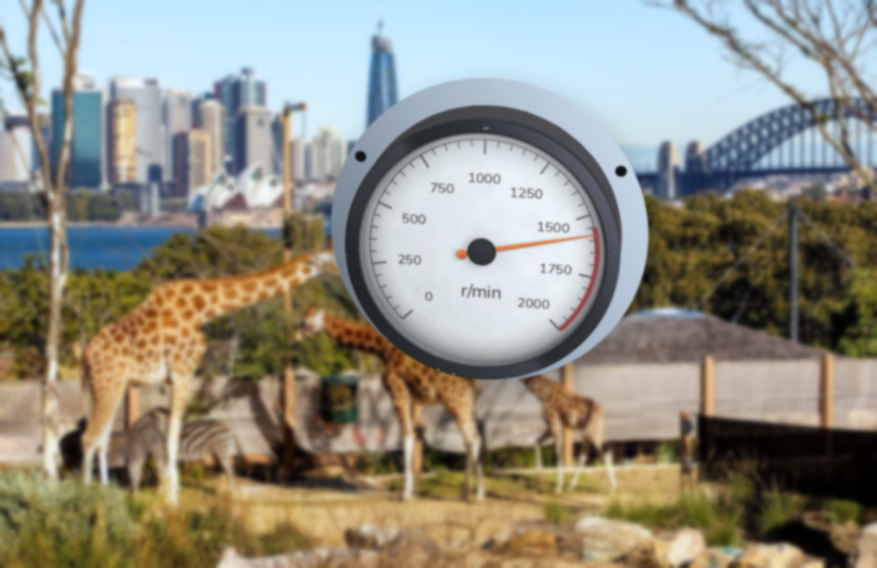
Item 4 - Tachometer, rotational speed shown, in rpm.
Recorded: 1575 rpm
